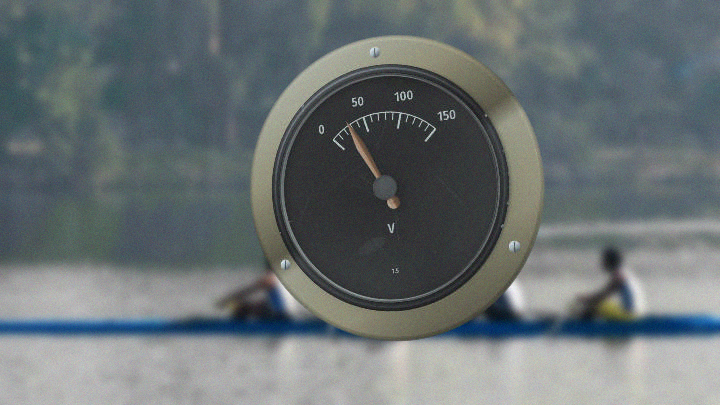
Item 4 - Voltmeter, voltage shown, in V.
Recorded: 30 V
